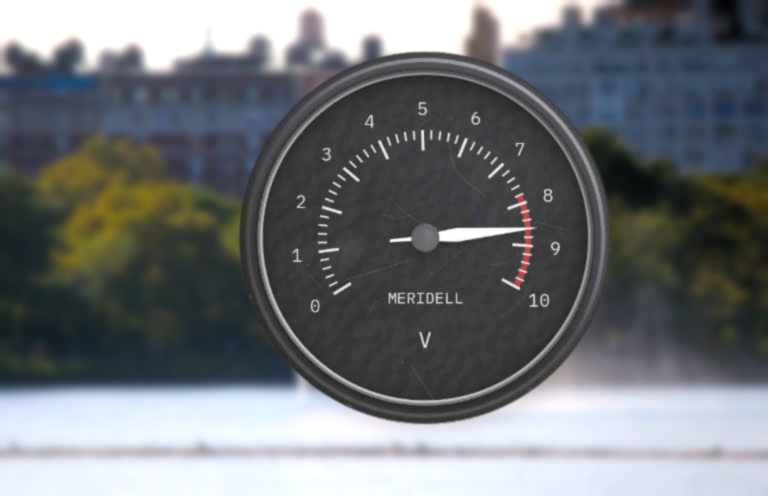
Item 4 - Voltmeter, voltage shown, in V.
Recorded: 8.6 V
